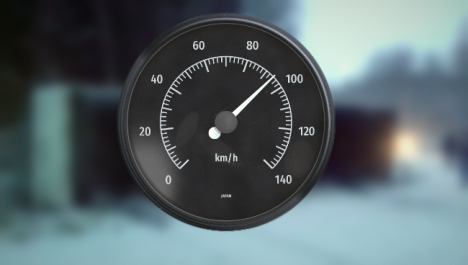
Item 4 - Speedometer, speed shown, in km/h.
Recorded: 94 km/h
